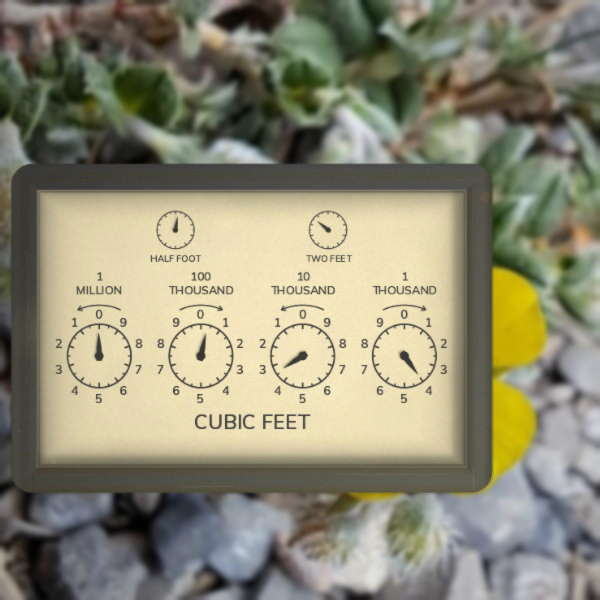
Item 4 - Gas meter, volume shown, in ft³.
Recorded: 3400 ft³
